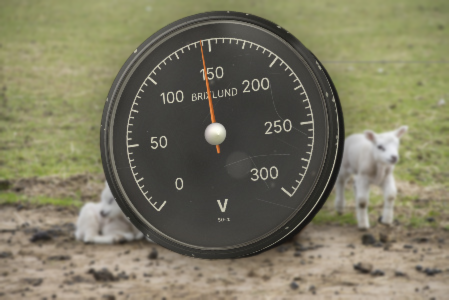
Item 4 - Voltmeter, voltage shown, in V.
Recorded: 145 V
